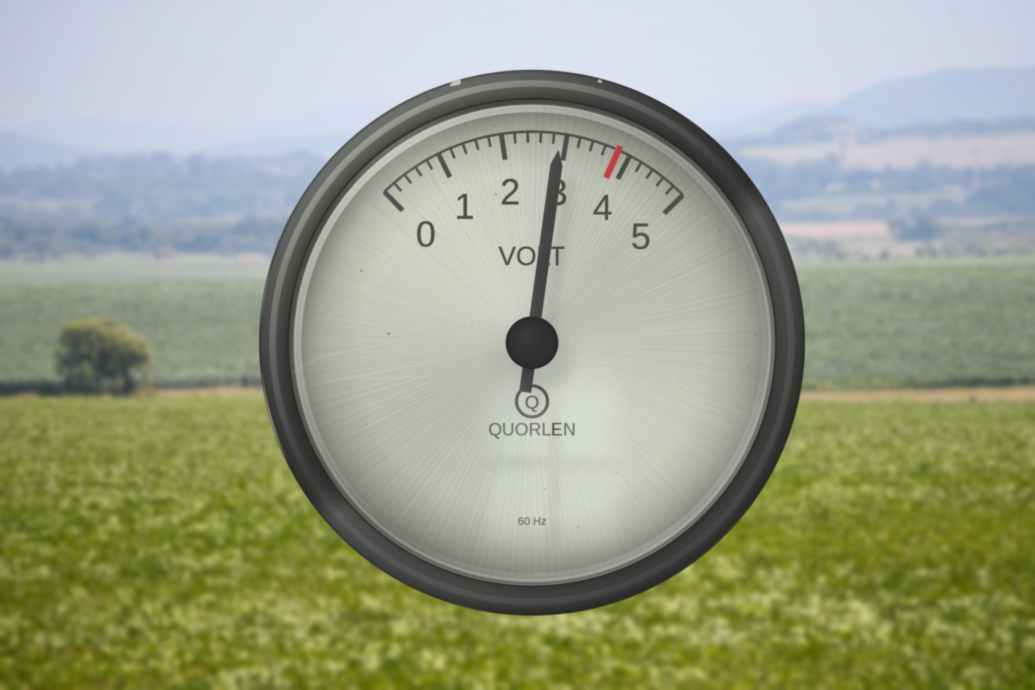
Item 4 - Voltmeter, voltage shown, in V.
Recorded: 2.9 V
